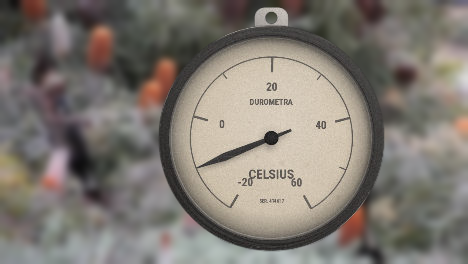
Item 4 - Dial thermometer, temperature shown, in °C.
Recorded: -10 °C
